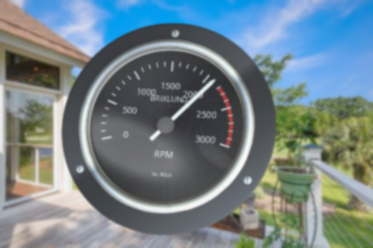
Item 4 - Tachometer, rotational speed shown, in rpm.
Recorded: 2100 rpm
